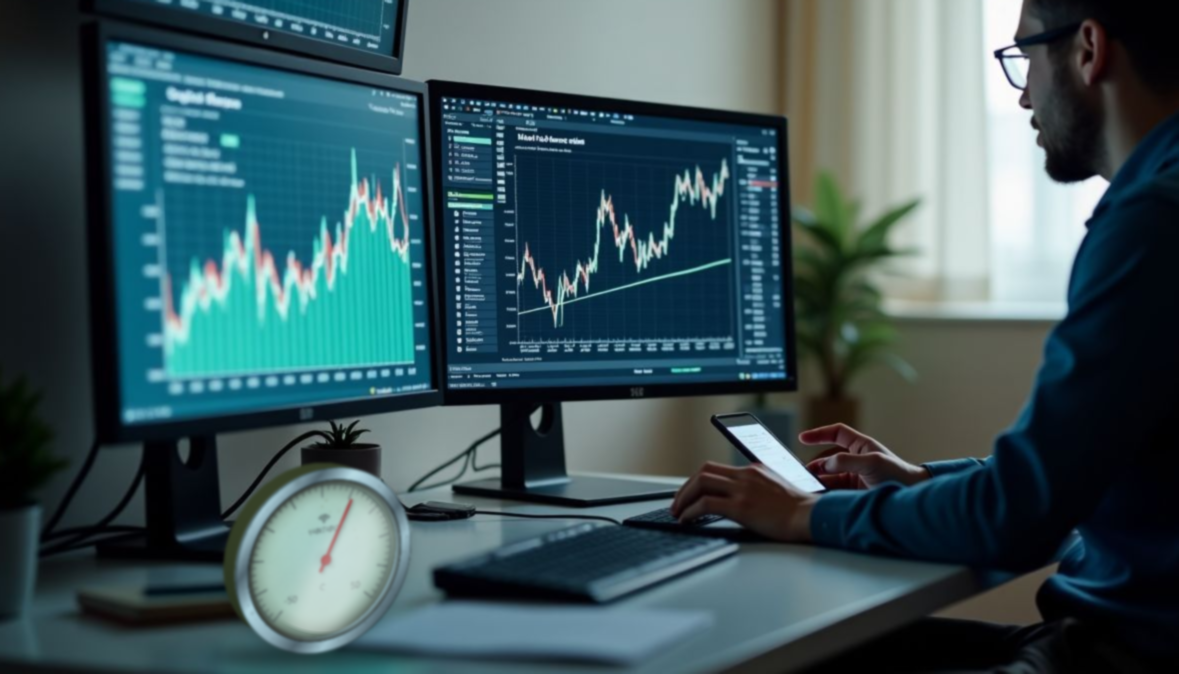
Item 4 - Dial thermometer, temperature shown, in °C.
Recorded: 10 °C
